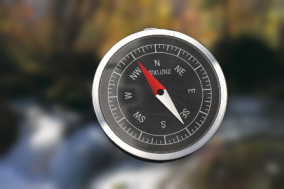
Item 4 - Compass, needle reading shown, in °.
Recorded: 330 °
